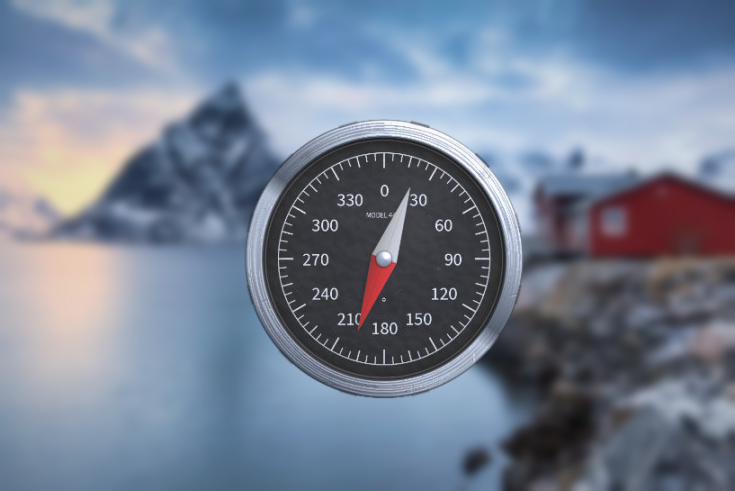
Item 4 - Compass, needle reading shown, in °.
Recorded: 200 °
